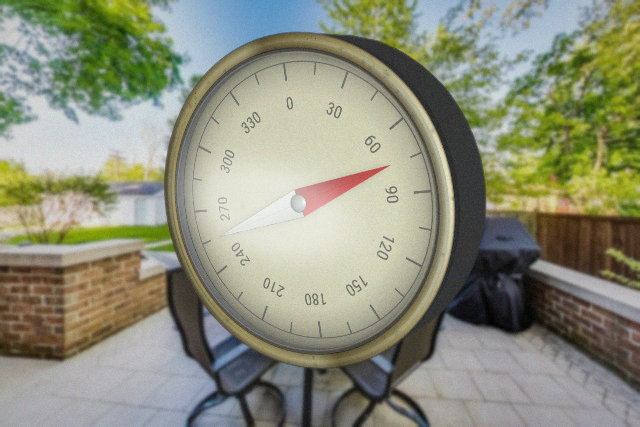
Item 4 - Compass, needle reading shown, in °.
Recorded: 75 °
